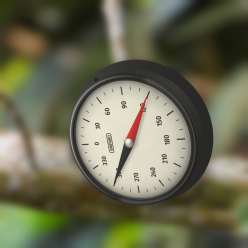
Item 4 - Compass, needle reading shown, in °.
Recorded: 120 °
